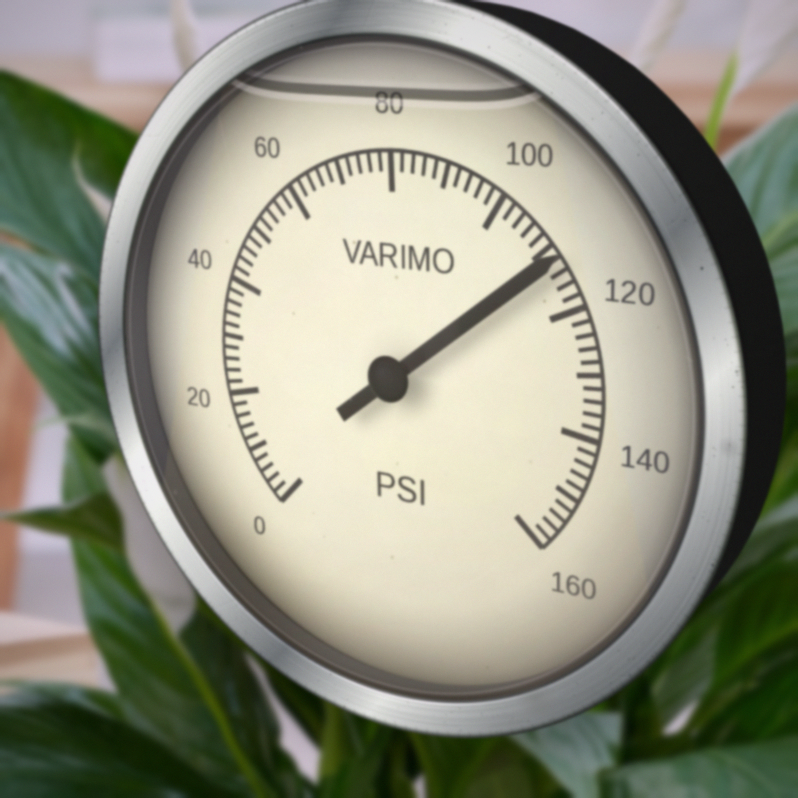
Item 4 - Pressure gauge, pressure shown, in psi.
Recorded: 112 psi
